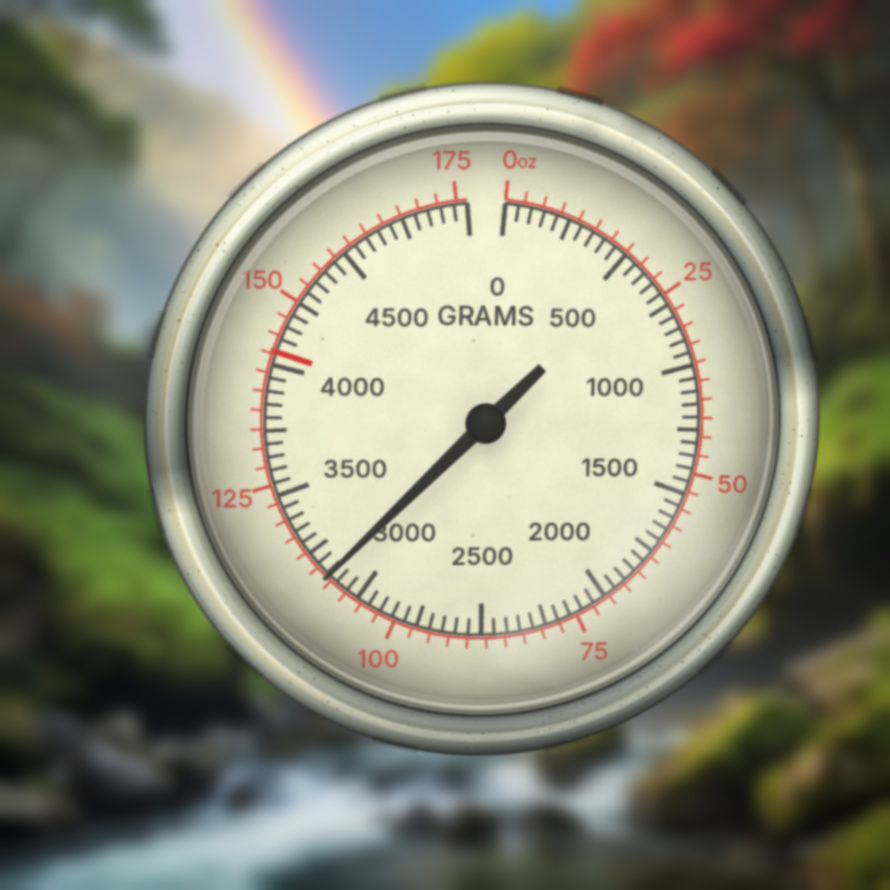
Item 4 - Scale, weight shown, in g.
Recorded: 3150 g
